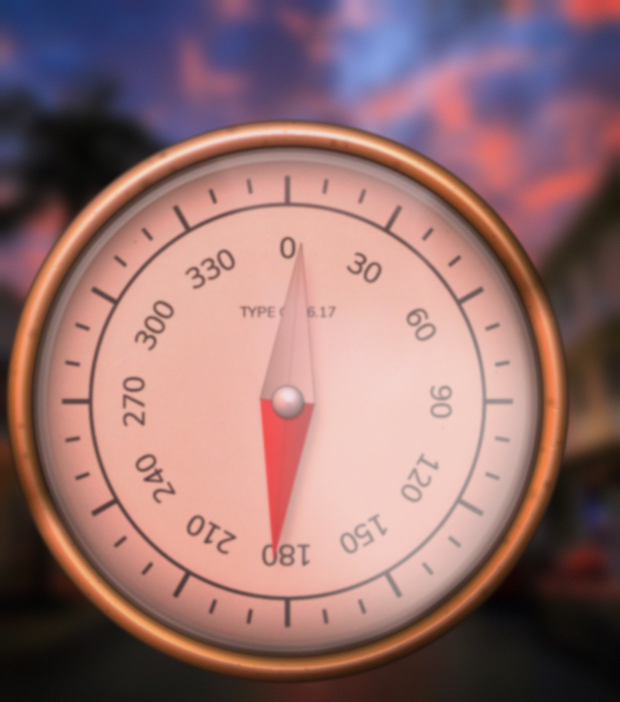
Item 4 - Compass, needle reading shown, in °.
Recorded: 185 °
